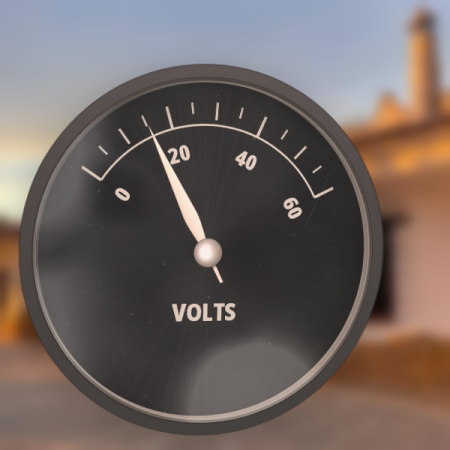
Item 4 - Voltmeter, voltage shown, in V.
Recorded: 15 V
